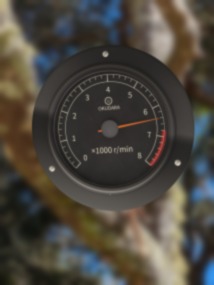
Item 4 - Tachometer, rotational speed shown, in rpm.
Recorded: 6400 rpm
